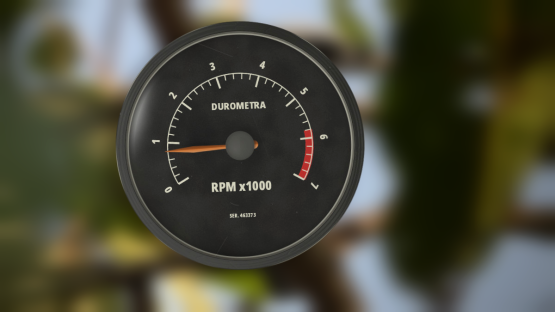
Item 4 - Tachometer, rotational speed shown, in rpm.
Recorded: 800 rpm
